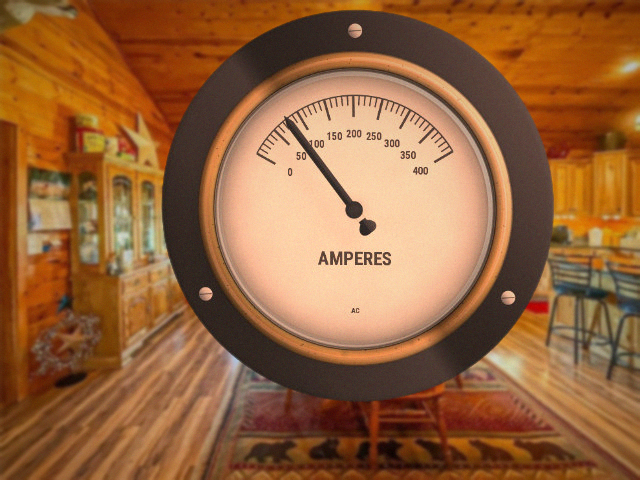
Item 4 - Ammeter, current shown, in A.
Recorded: 80 A
